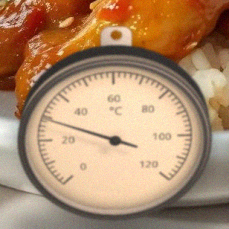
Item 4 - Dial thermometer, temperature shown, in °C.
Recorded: 30 °C
